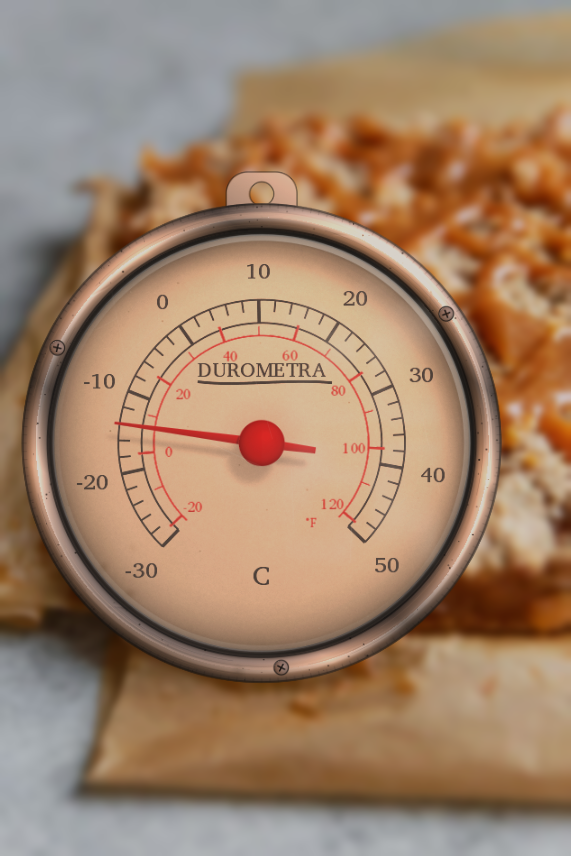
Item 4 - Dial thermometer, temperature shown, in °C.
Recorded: -14 °C
